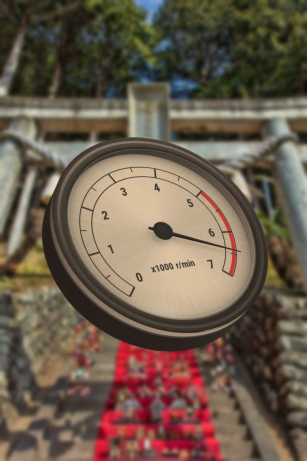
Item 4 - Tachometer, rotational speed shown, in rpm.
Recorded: 6500 rpm
